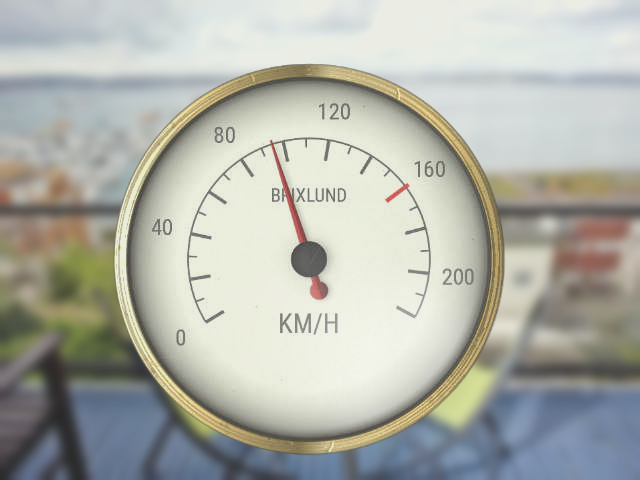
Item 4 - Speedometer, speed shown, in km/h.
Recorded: 95 km/h
